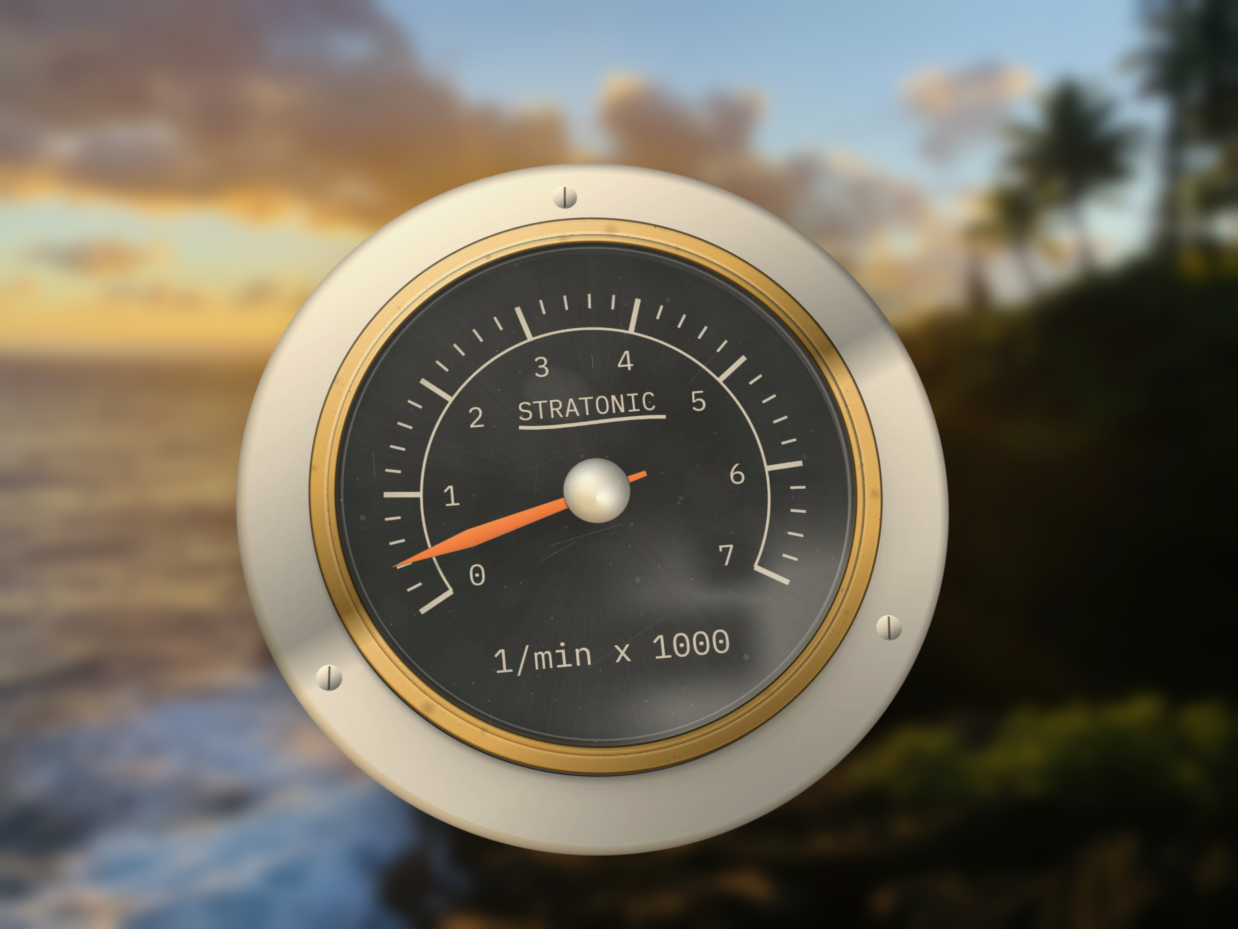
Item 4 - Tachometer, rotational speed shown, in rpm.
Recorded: 400 rpm
